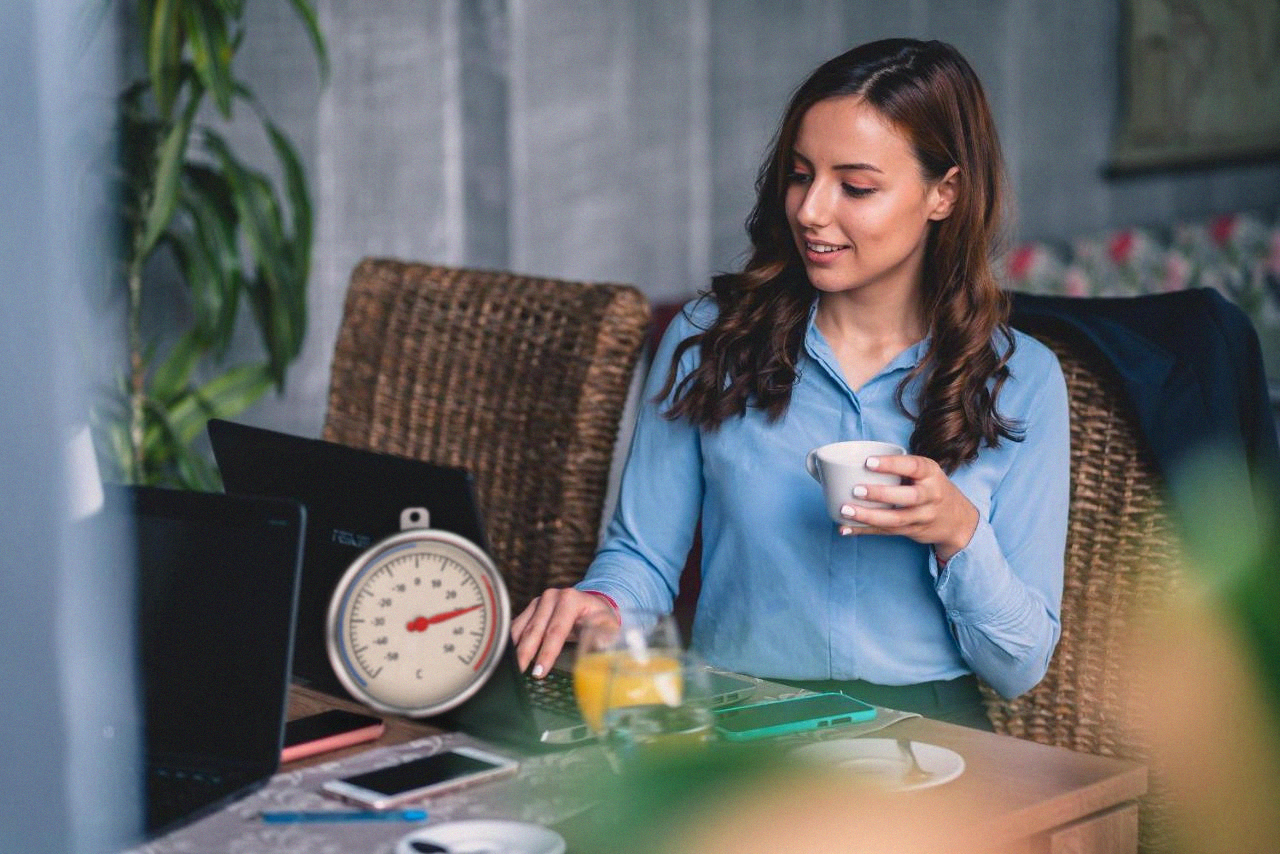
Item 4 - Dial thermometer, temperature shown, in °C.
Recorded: 30 °C
